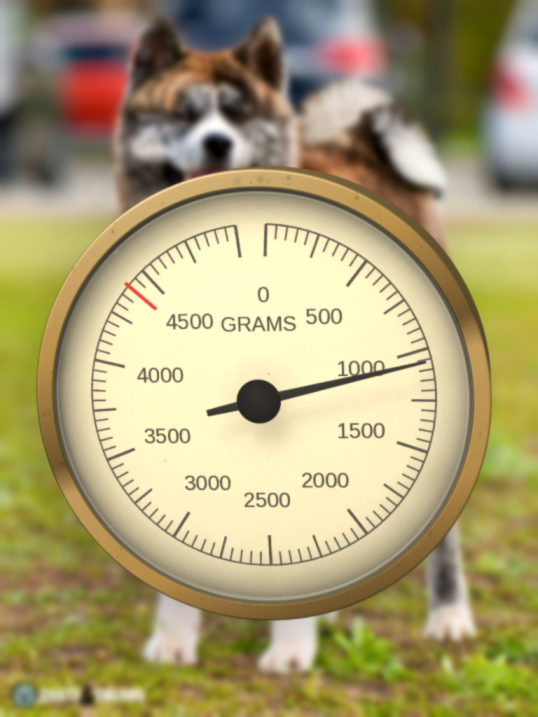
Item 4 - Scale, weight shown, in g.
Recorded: 1050 g
